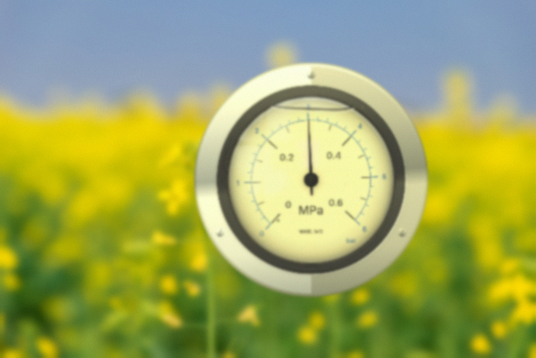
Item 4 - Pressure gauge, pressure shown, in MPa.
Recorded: 0.3 MPa
